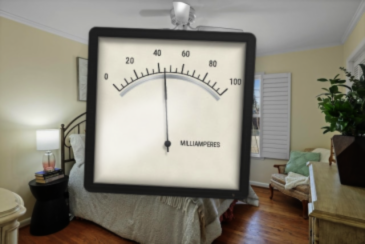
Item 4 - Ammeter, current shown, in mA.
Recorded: 45 mA
